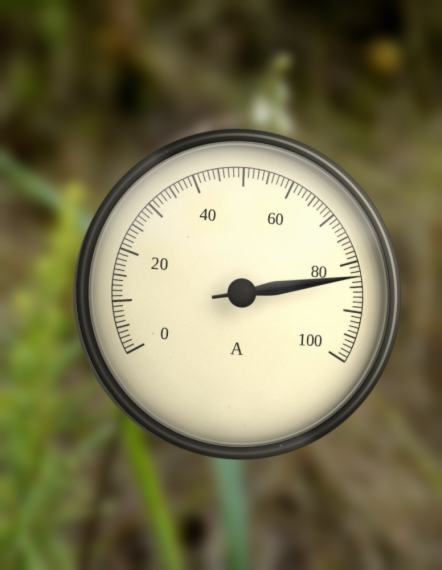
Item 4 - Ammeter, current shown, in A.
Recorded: 83 A
